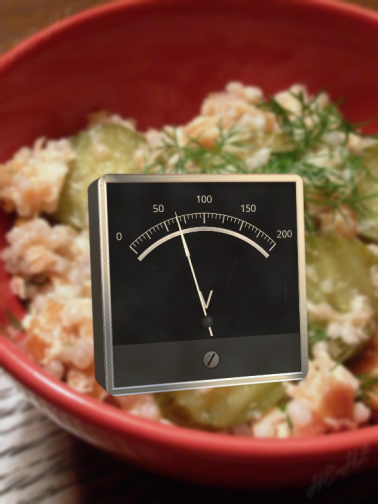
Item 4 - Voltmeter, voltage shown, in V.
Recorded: 65 V
